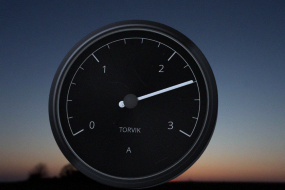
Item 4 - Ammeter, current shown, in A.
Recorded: 2.4 A
